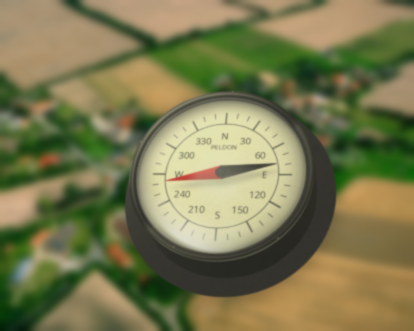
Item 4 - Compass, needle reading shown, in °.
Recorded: 260 °
